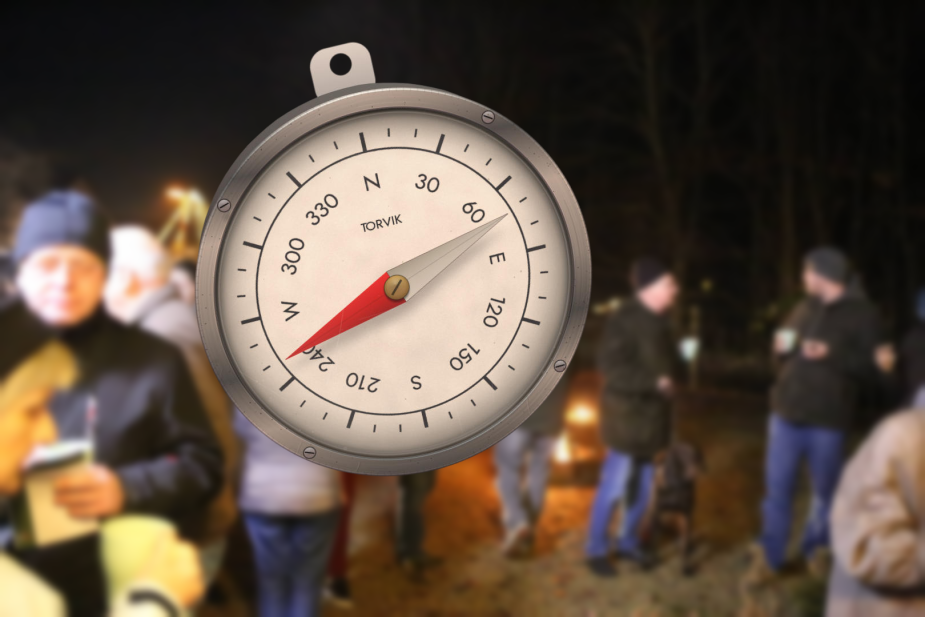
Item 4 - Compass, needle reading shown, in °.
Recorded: 250 °
